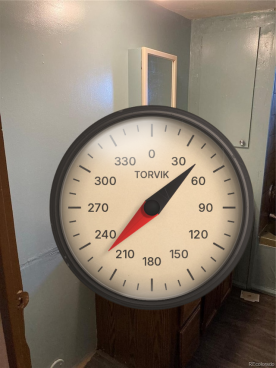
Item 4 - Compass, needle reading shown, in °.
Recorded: 225 °
